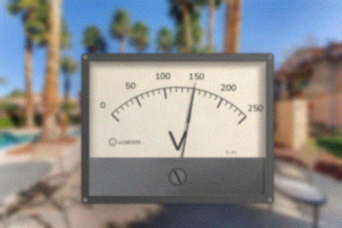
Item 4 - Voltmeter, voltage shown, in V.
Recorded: 150 V
